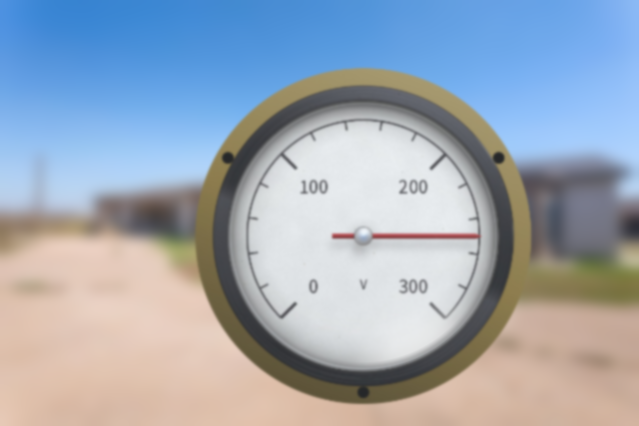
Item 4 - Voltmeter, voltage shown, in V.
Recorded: 250 V
